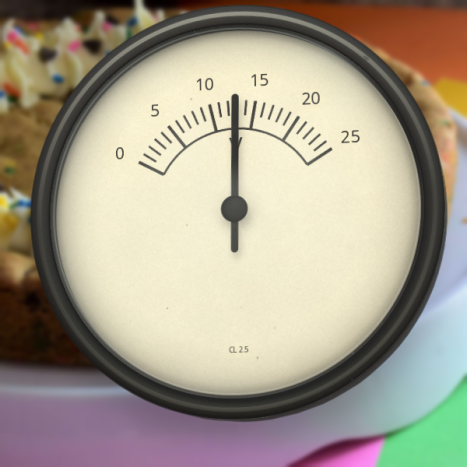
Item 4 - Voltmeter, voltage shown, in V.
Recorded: 13 V
